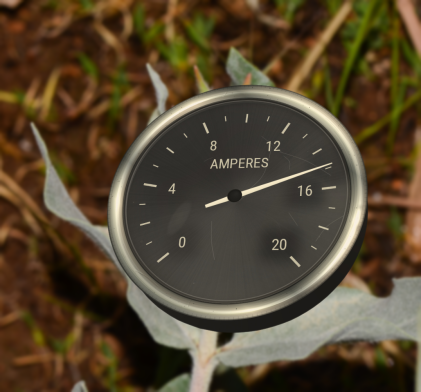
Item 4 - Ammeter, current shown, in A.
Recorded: 15 A
